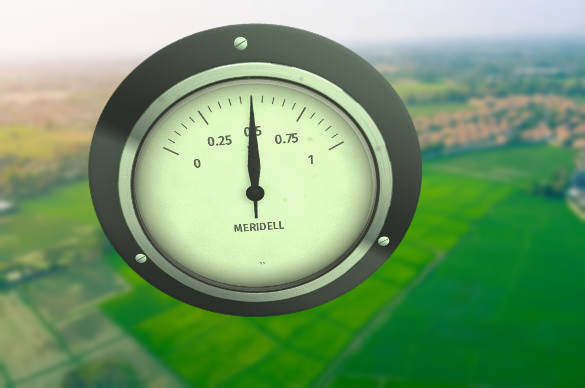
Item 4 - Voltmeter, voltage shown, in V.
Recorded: 0.5 V
